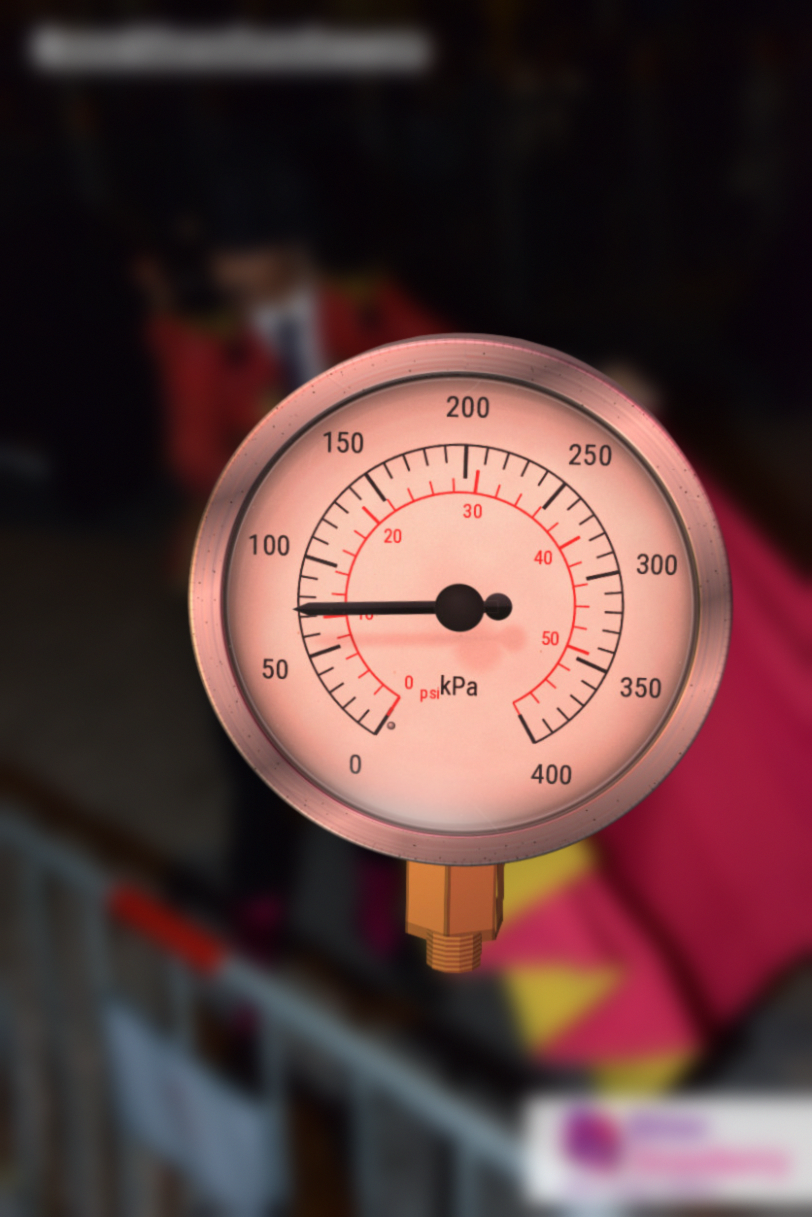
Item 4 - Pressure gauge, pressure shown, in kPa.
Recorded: 75 kPa
